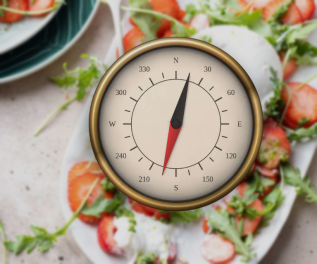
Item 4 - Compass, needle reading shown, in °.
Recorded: 195 °
